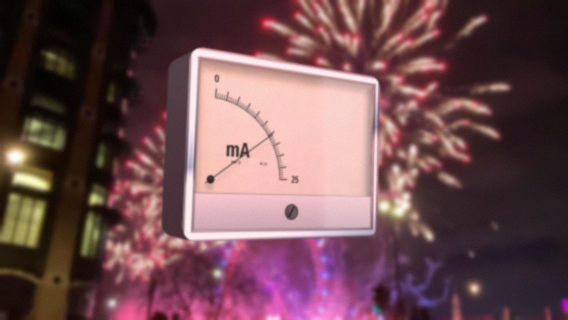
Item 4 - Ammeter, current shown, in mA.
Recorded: 15 mA
